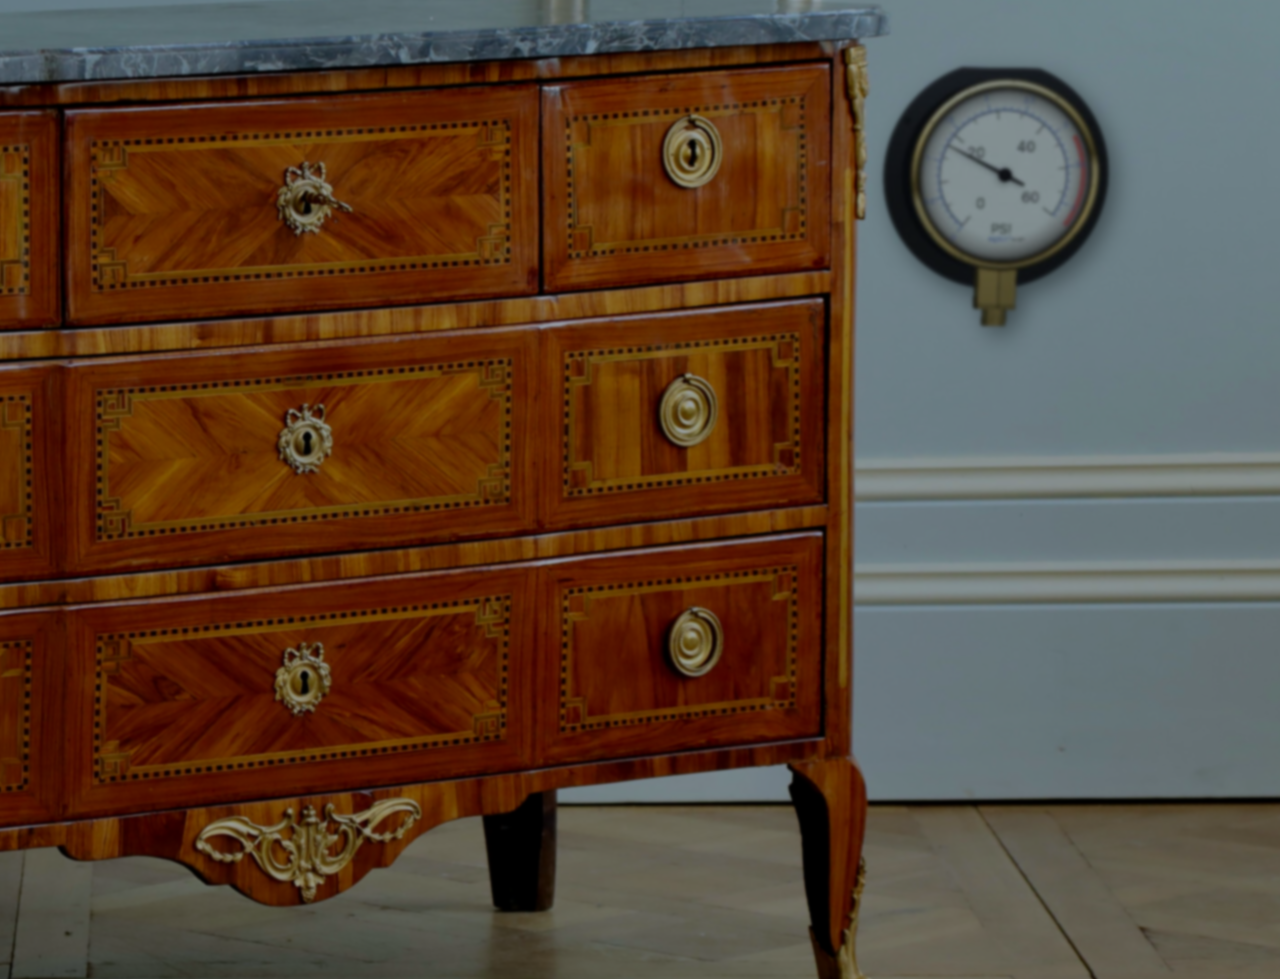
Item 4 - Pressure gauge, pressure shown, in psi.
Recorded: 17.5 psi
